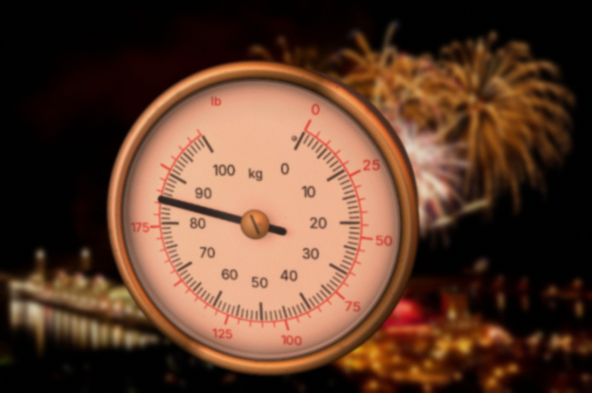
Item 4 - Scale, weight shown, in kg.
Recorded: 85 kg
